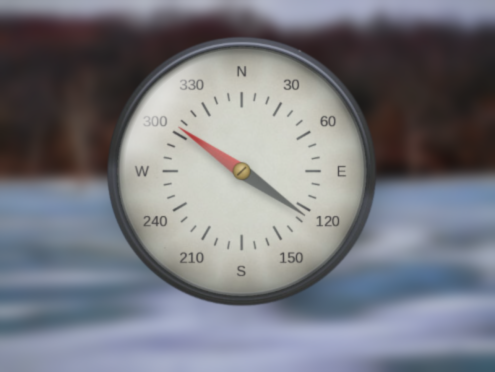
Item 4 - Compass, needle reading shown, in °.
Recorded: 305 °
